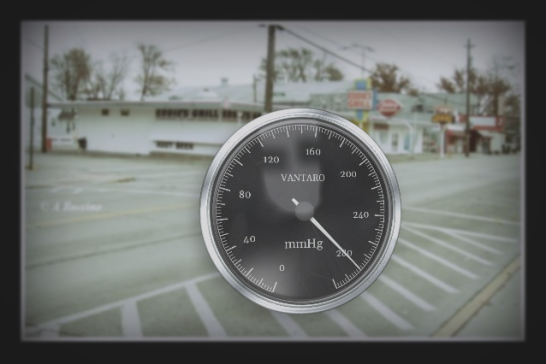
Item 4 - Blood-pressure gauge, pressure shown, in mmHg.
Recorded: 280 mmHg
